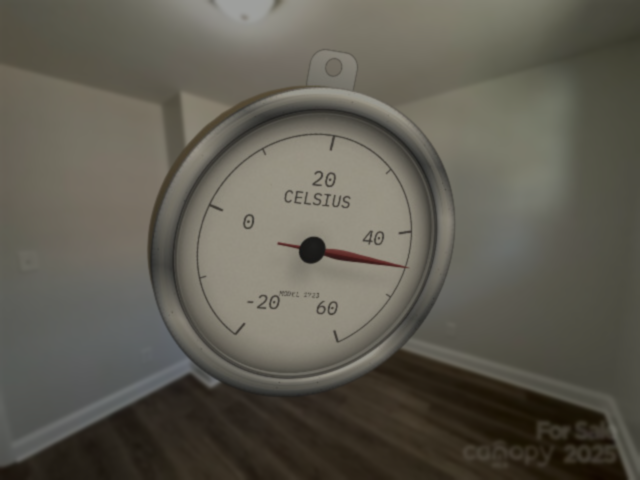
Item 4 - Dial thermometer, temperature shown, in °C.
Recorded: 45 °C
